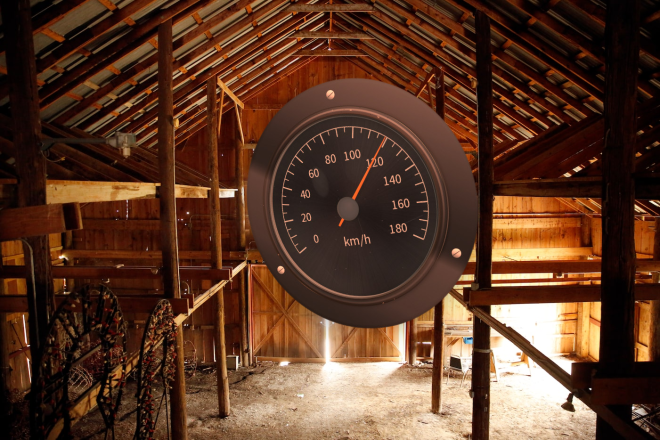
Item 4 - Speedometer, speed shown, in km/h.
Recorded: 120 km/h
